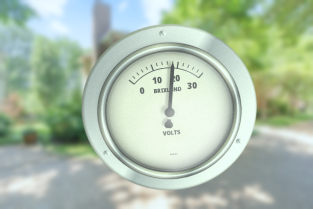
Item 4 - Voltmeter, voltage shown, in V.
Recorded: 18 V
